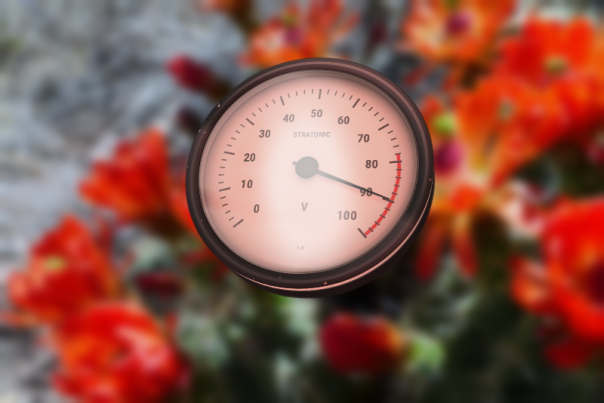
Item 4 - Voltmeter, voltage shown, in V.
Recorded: 90 V
